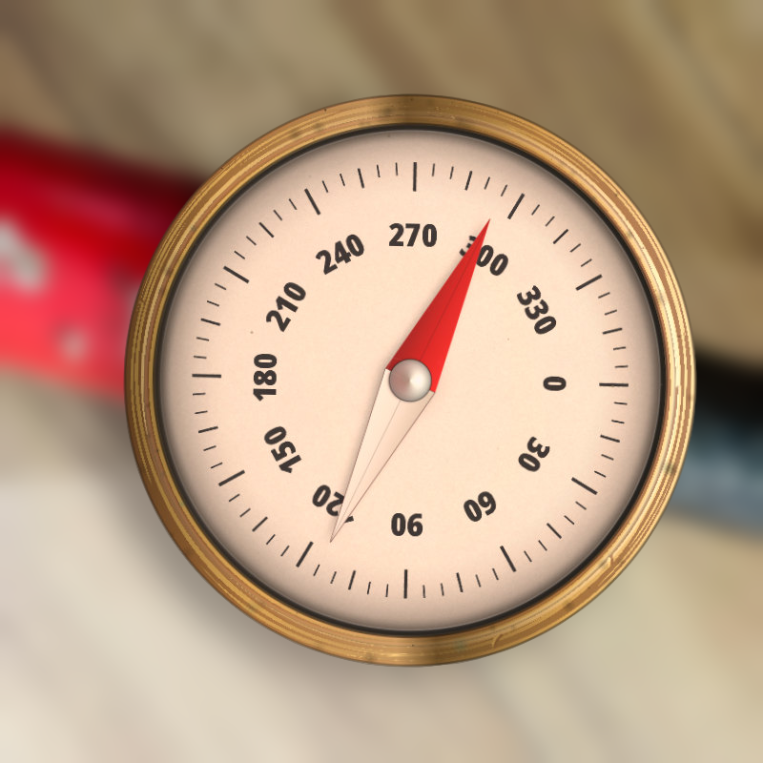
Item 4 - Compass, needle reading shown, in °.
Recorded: 295 °
